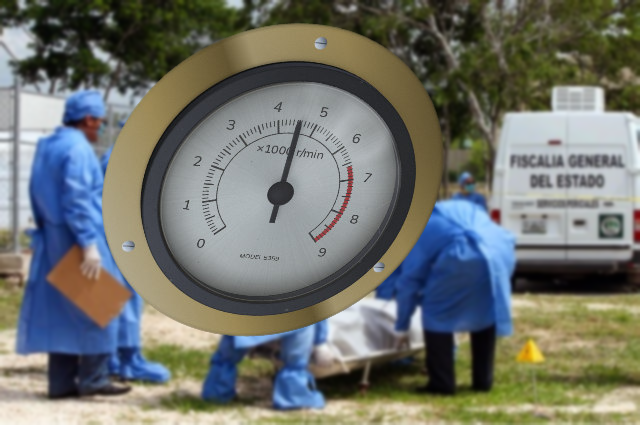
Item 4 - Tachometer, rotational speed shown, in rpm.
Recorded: 4500 rpm
